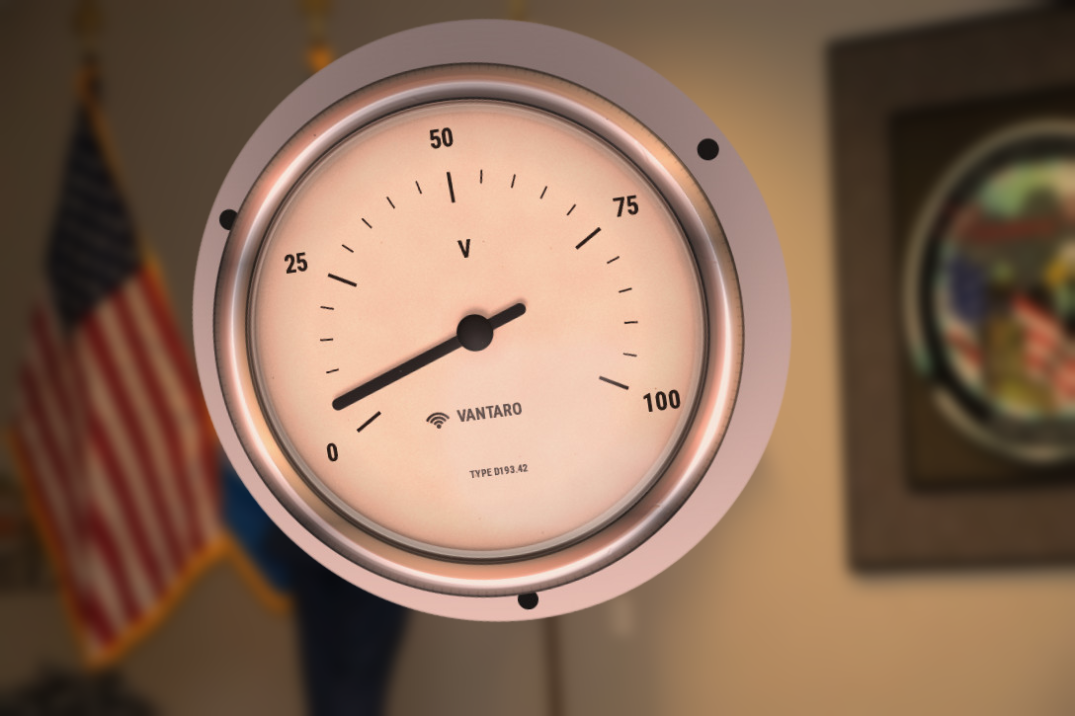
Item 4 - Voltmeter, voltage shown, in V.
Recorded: 5 V
